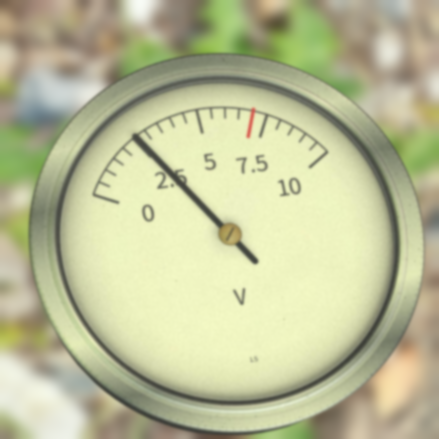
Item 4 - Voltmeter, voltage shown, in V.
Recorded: 2.5 V
